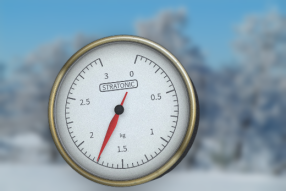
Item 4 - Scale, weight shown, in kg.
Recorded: 1.75 kg
